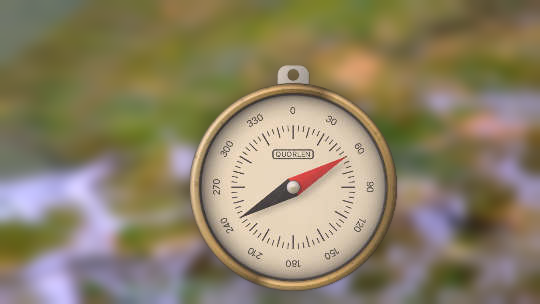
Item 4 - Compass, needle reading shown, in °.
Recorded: 60 °
